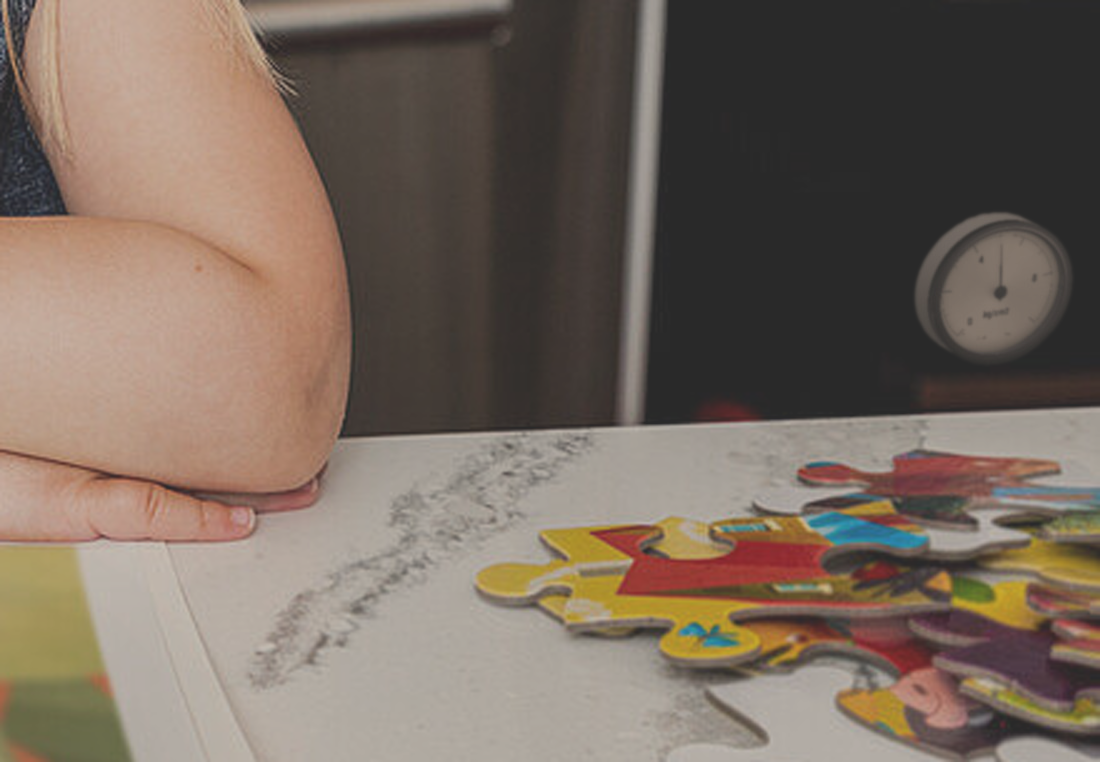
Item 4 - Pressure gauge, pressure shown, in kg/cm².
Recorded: 5 kg/cm²
